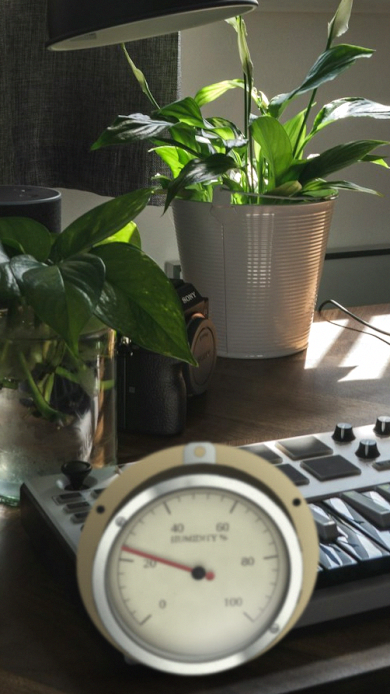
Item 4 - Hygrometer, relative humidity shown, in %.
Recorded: 24 %
